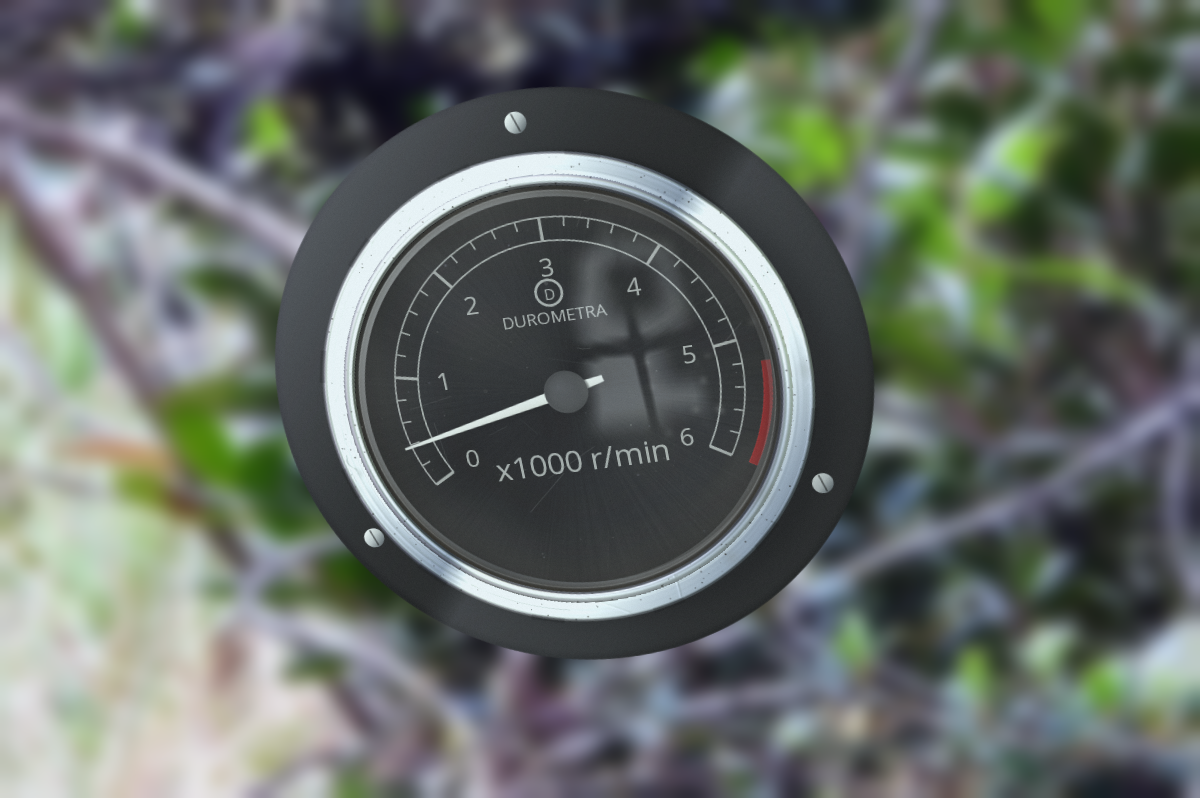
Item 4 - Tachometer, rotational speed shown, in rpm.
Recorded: 400 rpm
